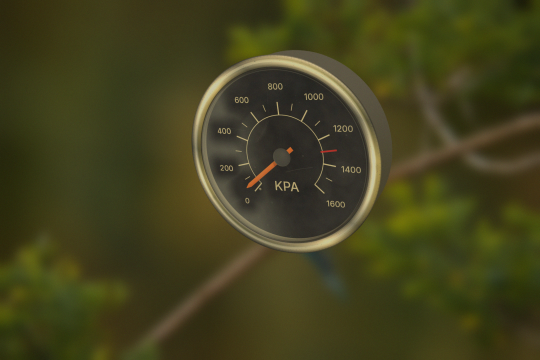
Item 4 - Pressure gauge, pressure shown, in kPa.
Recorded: 50 kPa
